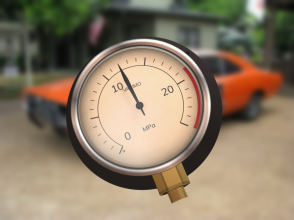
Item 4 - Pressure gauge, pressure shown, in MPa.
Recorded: 12 MPa
